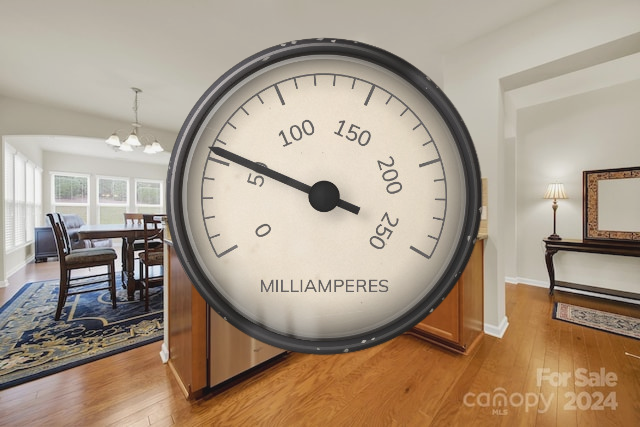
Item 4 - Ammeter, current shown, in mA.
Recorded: 55 mA
